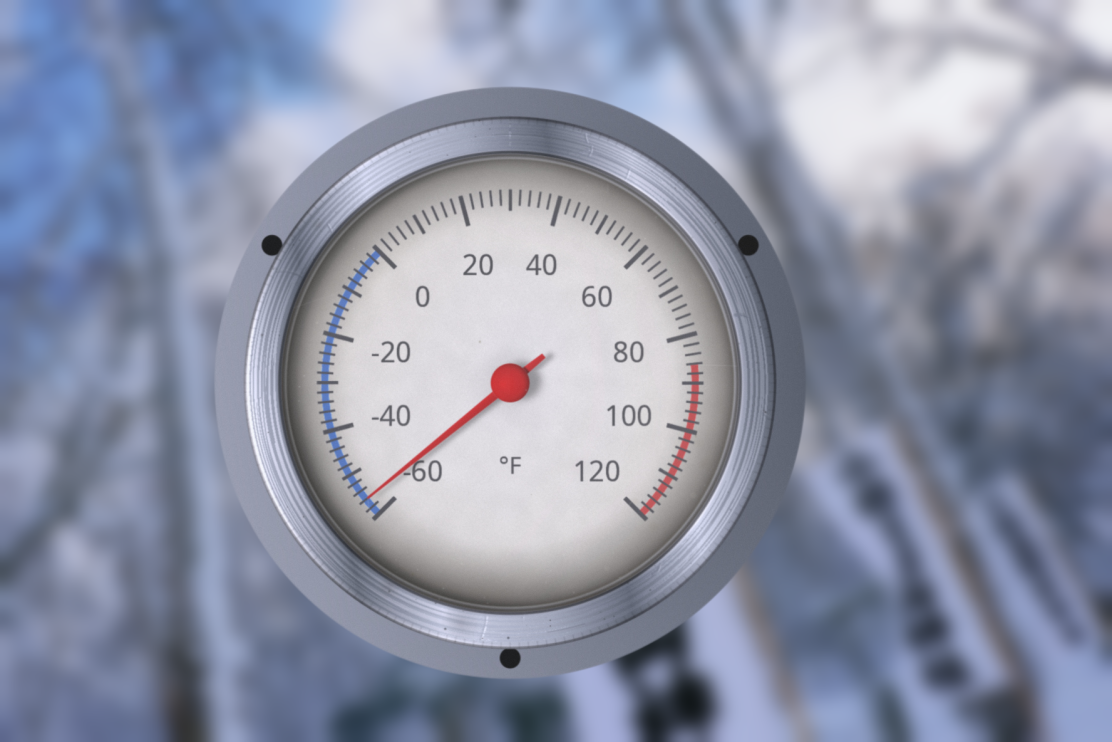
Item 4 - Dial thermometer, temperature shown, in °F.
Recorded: -56 °F
